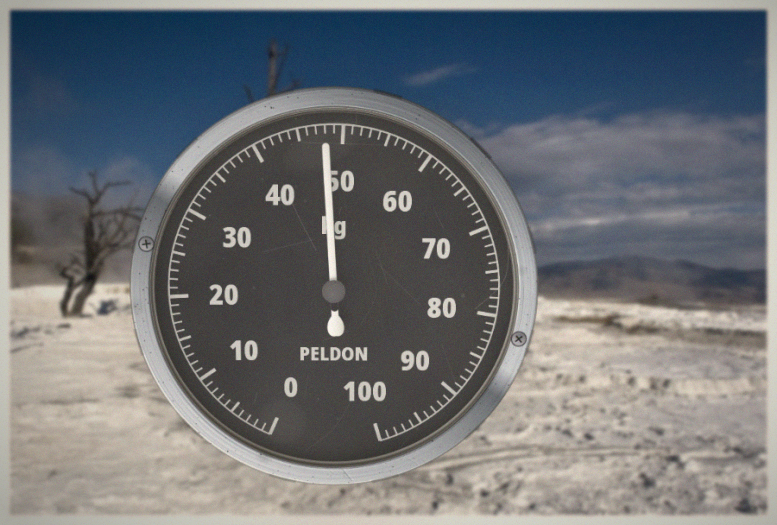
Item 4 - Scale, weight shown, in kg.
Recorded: 48 kg
